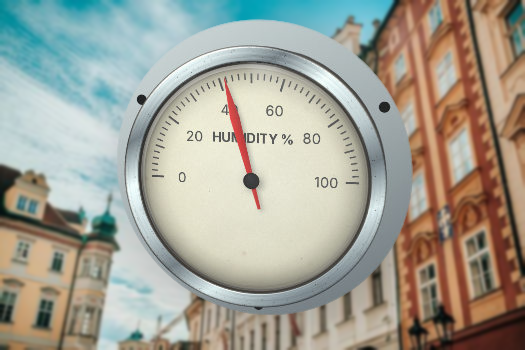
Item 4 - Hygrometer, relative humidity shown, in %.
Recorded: 42 %
